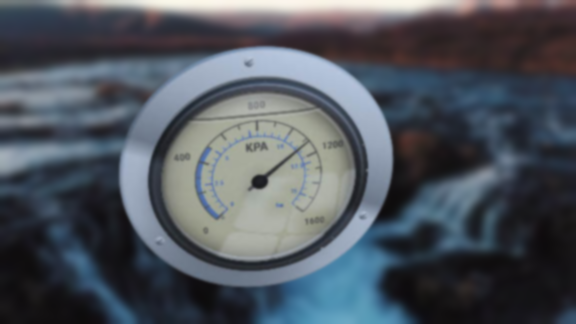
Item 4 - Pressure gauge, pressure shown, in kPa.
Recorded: 1100 kPa
